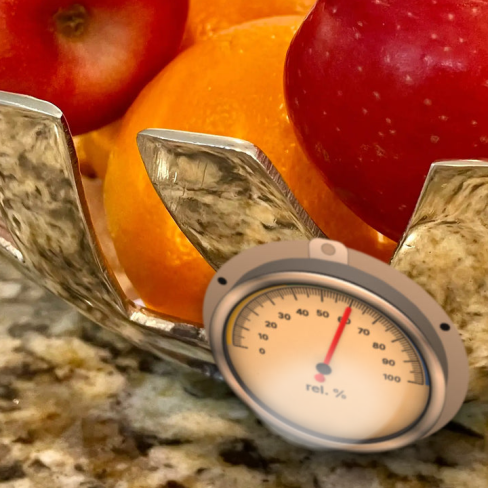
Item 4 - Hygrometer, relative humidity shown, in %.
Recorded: 60 %
